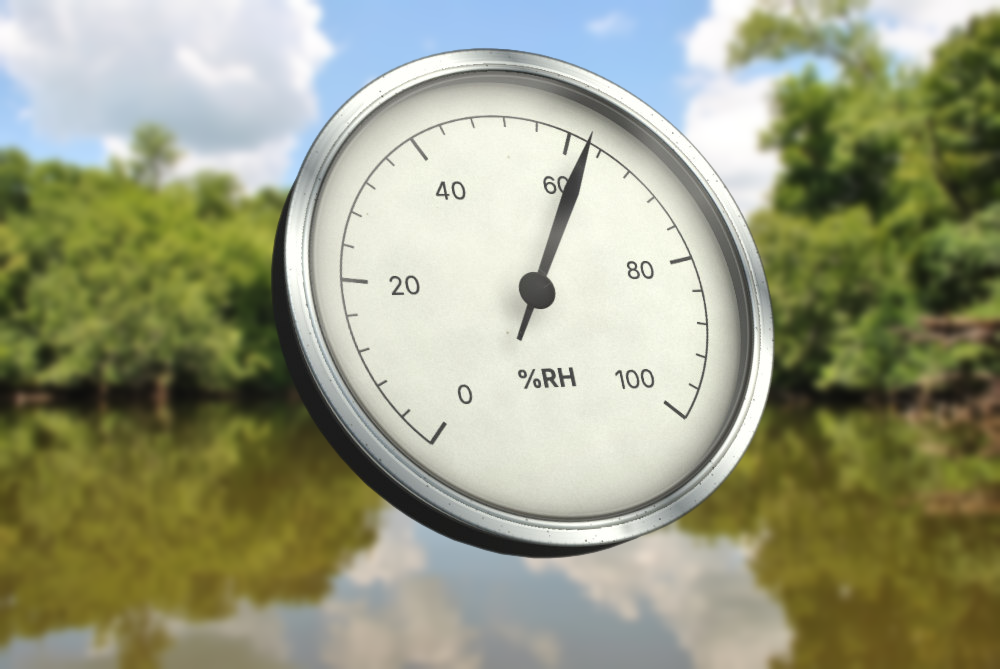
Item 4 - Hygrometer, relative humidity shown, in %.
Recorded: 62 %
